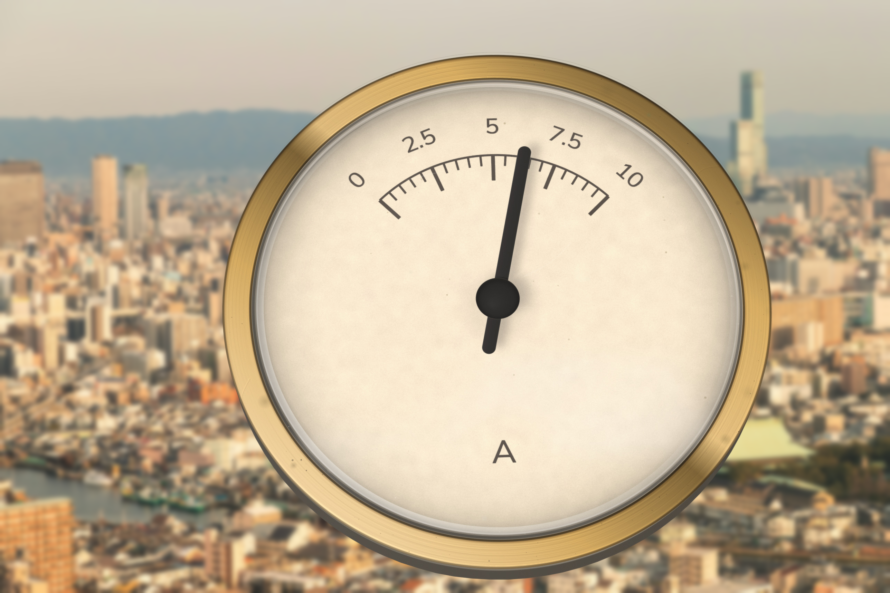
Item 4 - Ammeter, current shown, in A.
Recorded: 6.25 A
